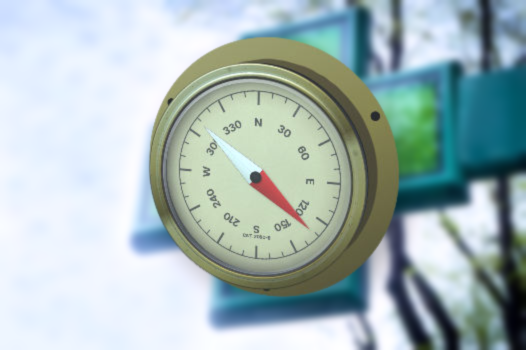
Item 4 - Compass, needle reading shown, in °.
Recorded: 130 °
